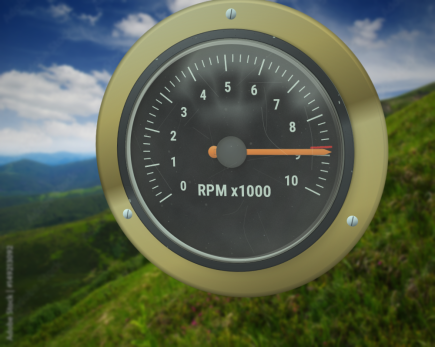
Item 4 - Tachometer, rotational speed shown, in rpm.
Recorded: 8900 rpm
